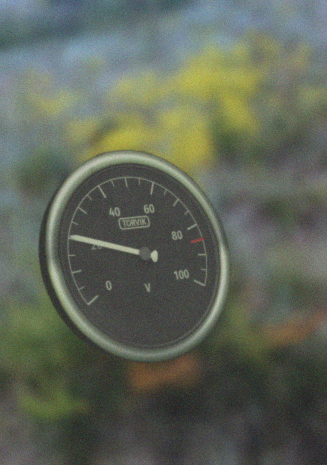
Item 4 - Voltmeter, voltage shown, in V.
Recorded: 20 V
